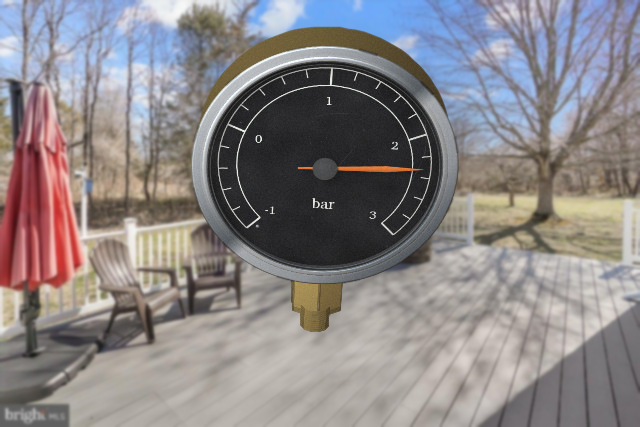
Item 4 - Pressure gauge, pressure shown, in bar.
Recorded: 2.3 bar
